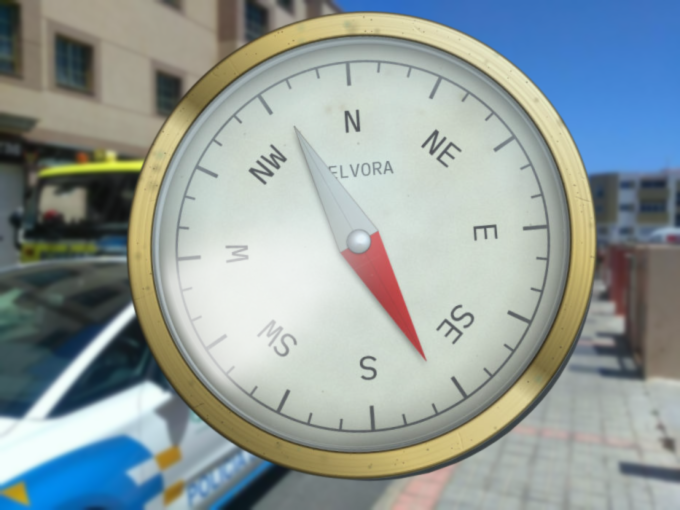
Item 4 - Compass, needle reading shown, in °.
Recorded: 155 °
